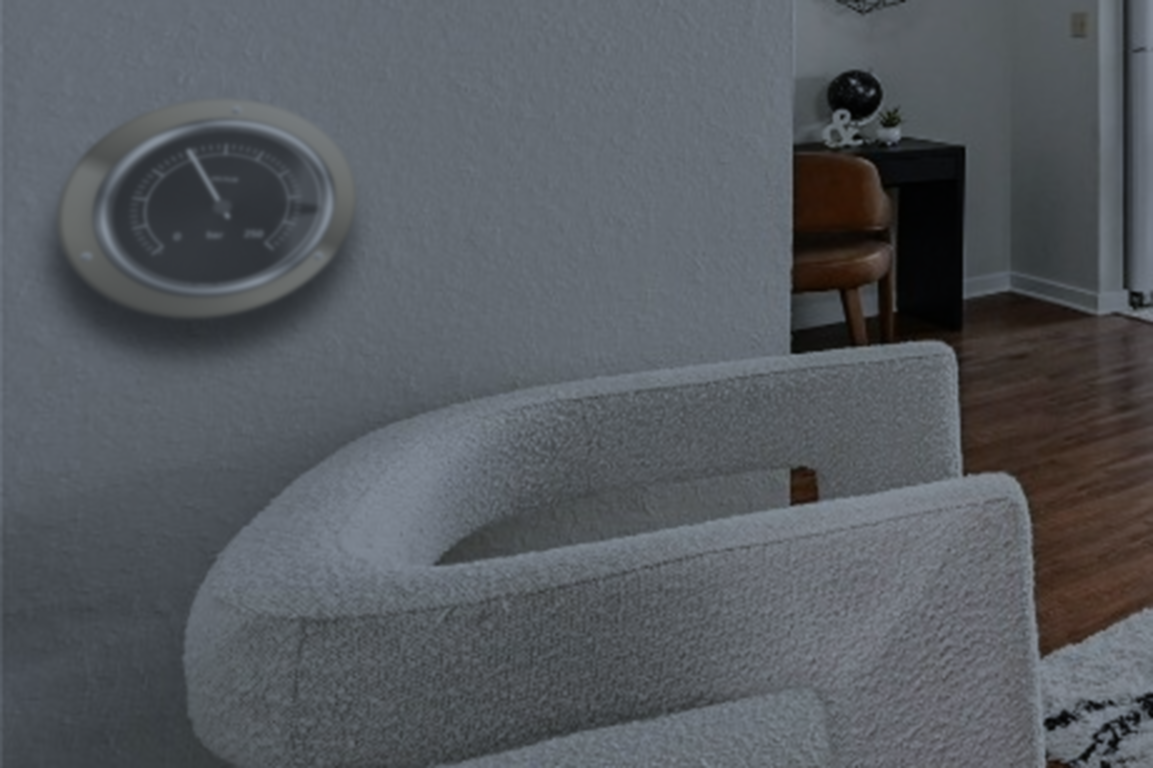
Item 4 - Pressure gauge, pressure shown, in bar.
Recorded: 100 bar
